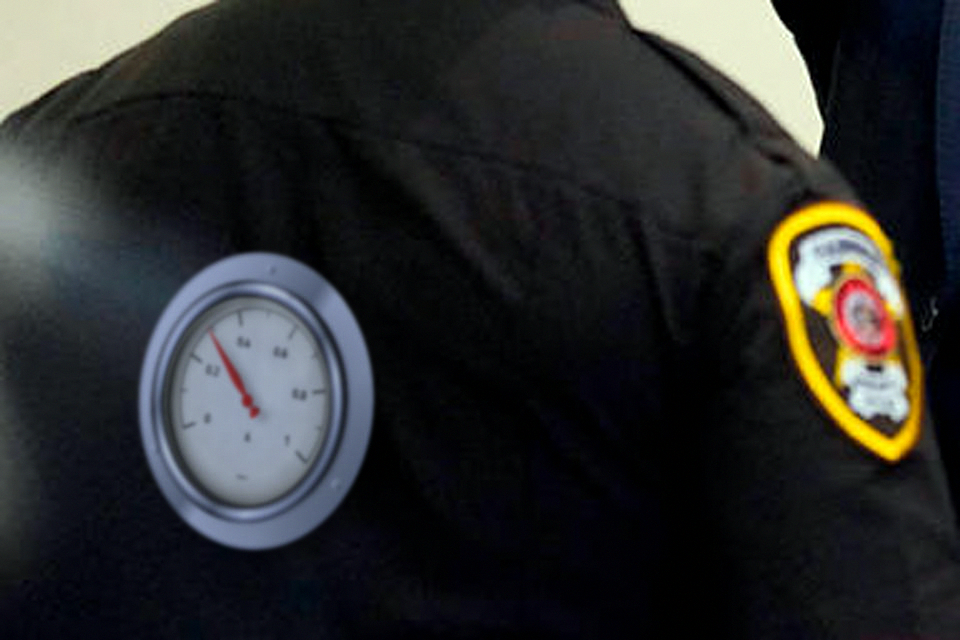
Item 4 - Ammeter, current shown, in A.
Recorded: 0.3 A
